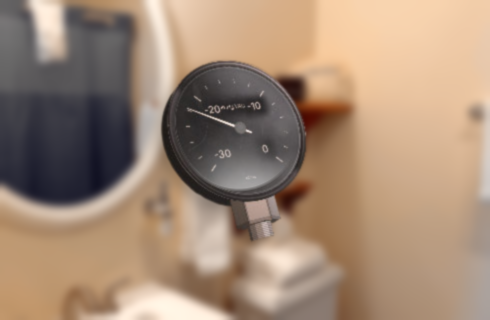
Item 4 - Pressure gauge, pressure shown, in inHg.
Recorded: -22 inHg
